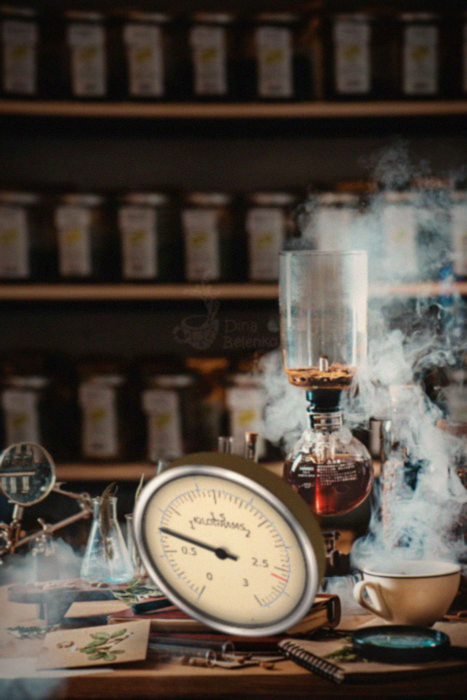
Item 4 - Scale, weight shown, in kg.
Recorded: 0.75 kg
